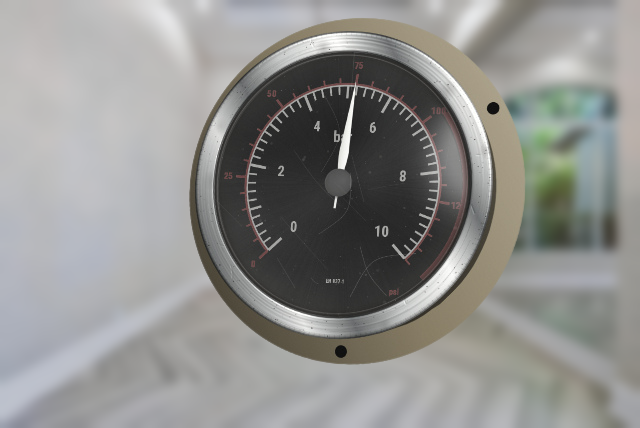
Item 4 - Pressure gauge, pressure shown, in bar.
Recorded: 5.2 bar
